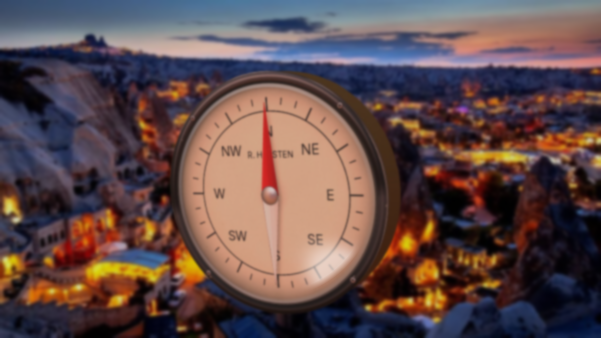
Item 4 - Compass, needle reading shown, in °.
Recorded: 0 °
